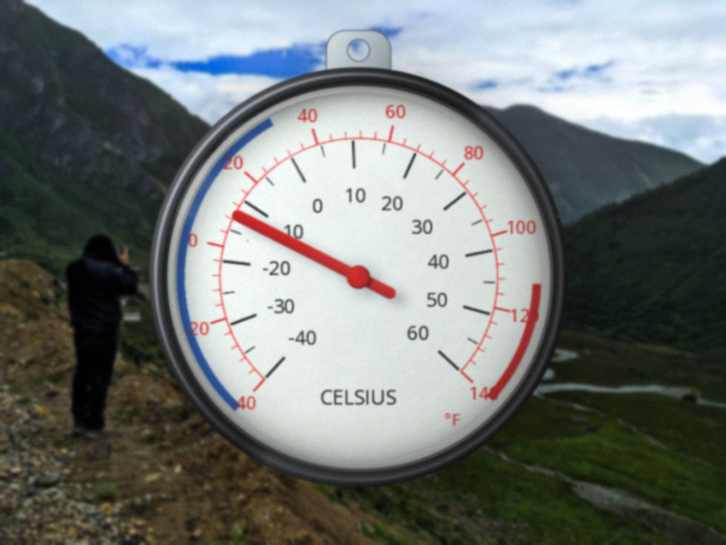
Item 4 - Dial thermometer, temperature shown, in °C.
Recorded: -12.5 °C
